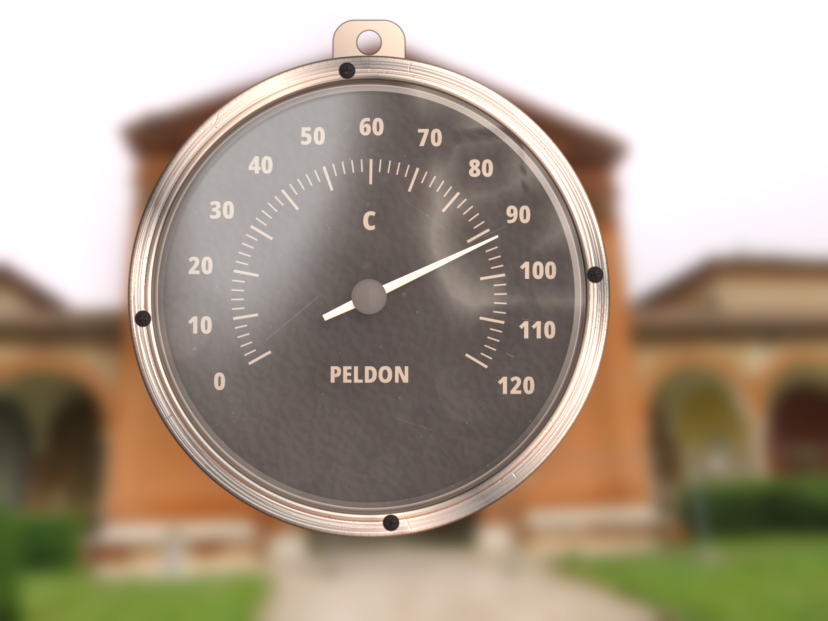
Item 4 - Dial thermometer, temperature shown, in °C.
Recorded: 92 °C
